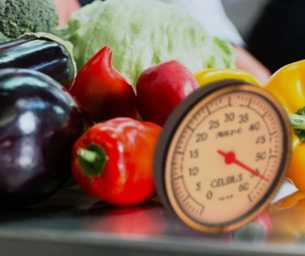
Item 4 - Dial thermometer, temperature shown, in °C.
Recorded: 55 °C
